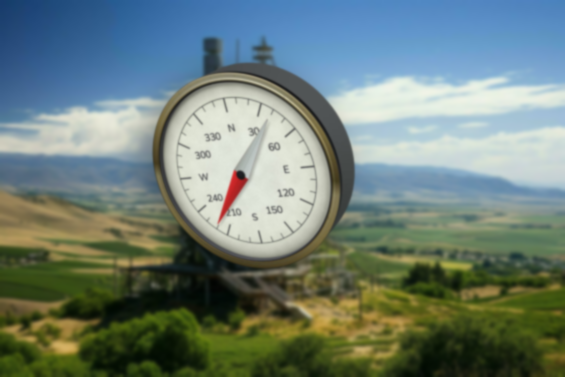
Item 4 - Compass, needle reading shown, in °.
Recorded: 220 °
